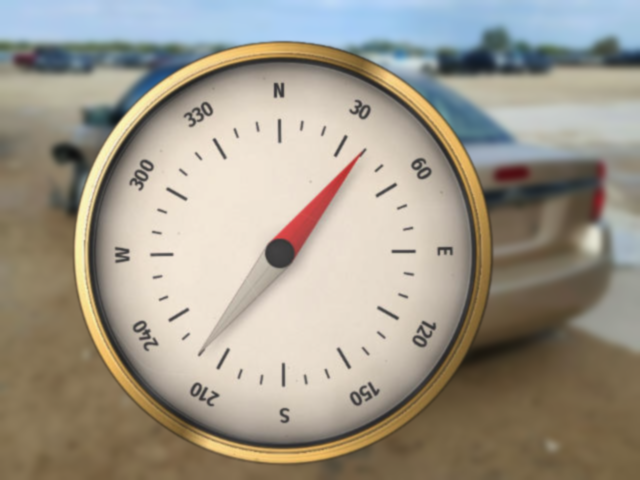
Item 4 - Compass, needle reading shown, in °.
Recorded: 40 °
